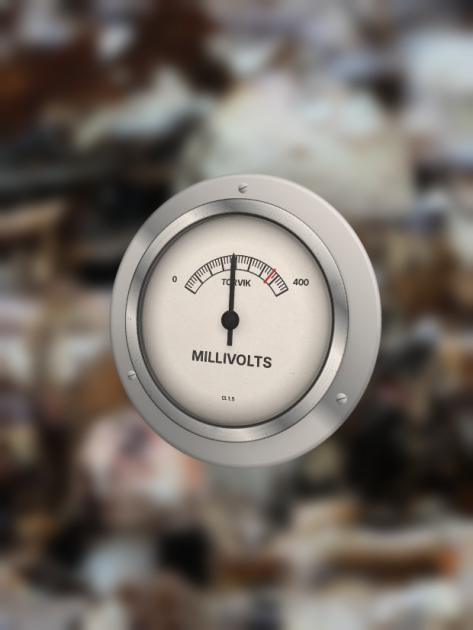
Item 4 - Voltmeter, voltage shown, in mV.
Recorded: 200 mV
